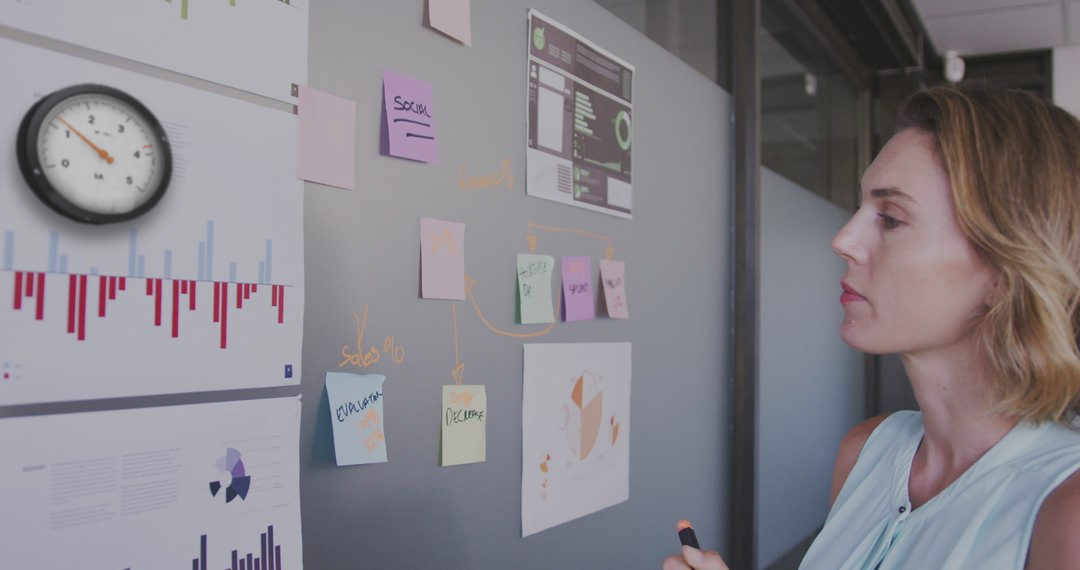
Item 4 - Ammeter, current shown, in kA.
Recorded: 1.2 kA
